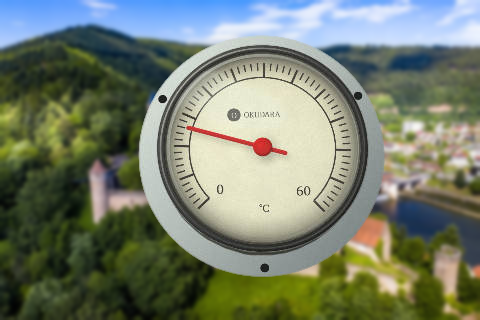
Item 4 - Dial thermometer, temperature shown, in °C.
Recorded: 13 °C
